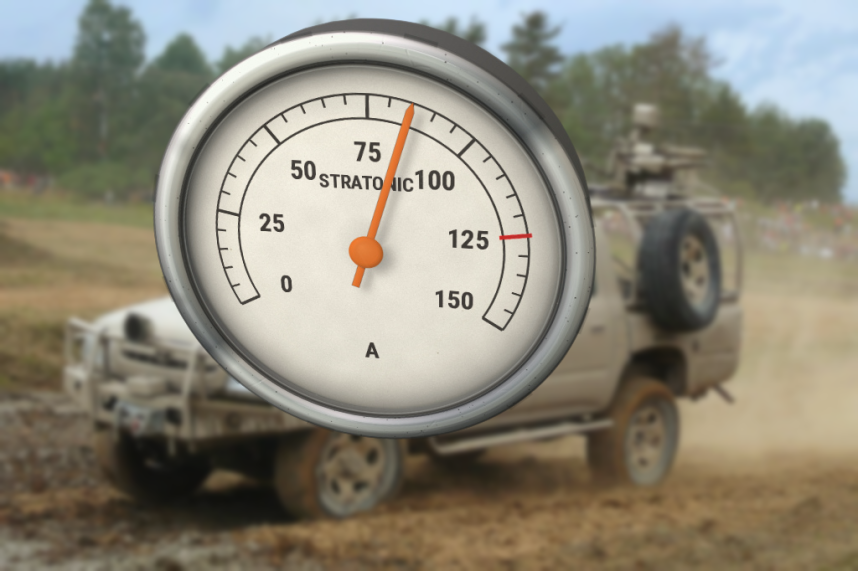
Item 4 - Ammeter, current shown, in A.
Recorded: 85 A
